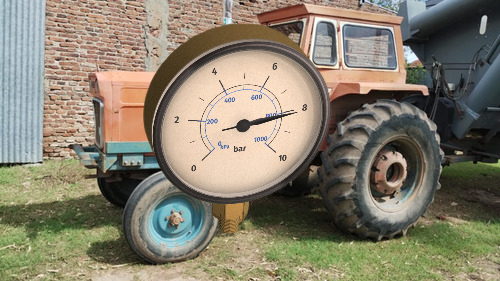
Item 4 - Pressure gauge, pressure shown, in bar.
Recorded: 8 bar
